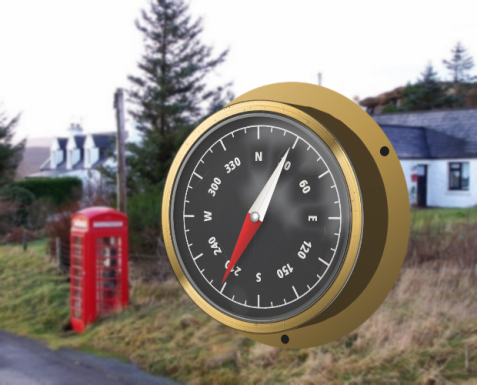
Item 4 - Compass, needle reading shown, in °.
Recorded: 210 °
